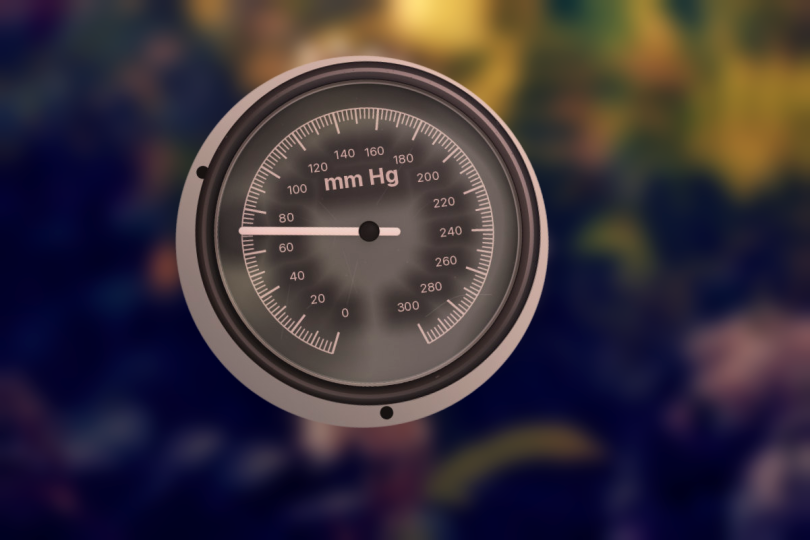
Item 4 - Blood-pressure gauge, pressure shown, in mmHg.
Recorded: 70 mmHg
